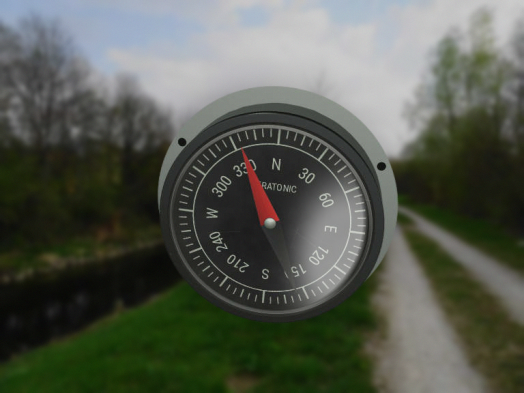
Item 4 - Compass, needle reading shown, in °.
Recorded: 335 °
